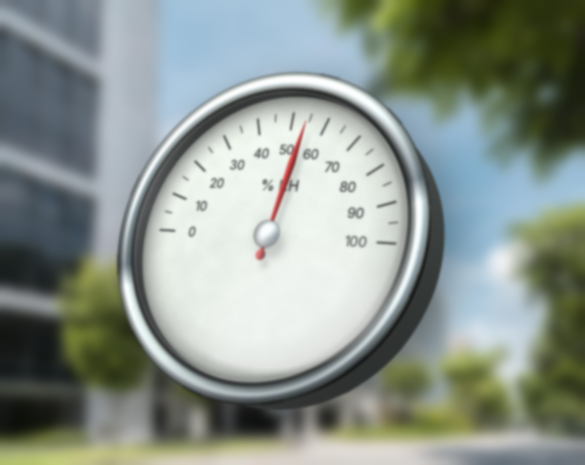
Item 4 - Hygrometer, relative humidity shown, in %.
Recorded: 55 %
